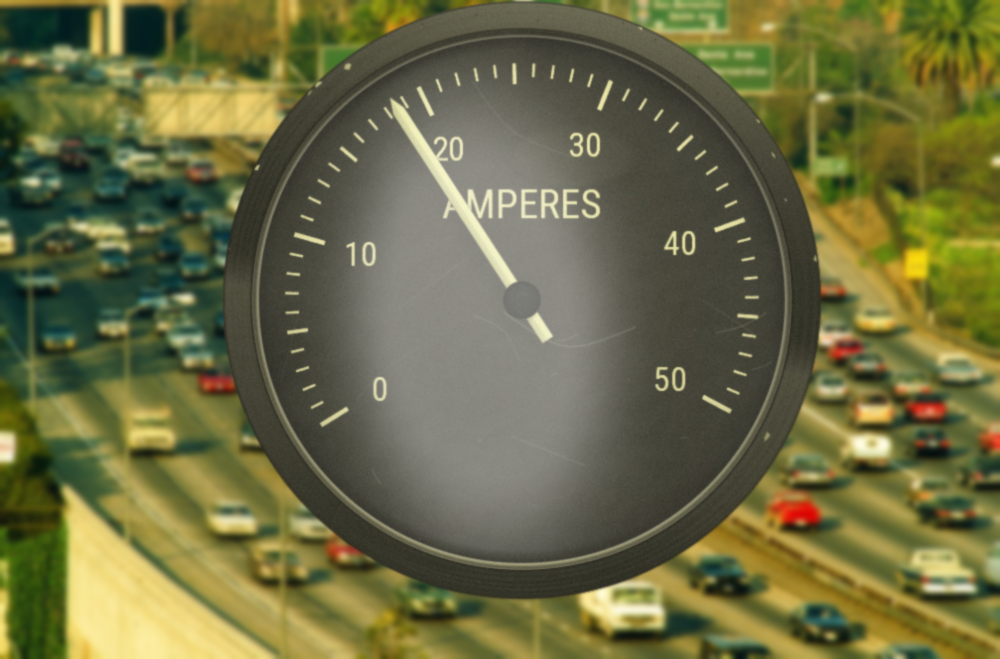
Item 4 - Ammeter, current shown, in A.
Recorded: 18.5 A
